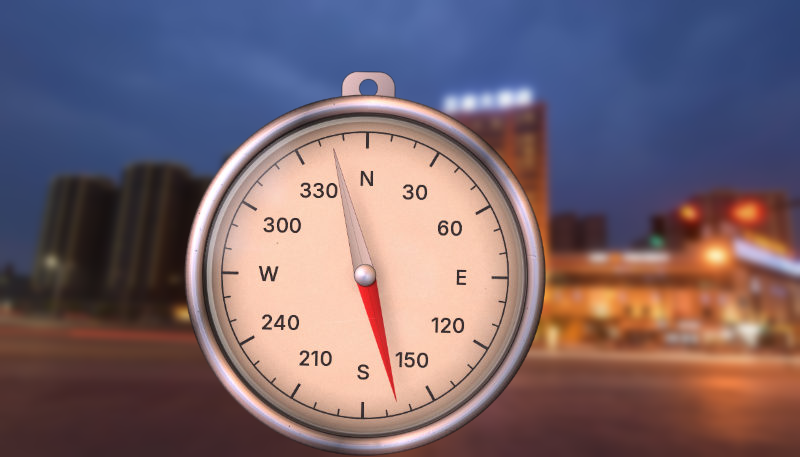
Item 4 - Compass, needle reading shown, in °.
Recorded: 165 °
